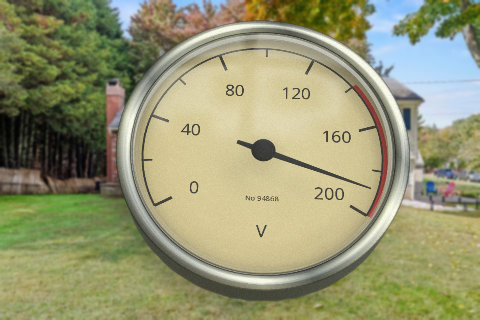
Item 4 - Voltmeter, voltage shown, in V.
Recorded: 190 V
